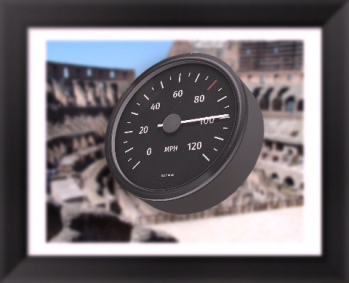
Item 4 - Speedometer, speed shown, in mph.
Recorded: 100 mph
